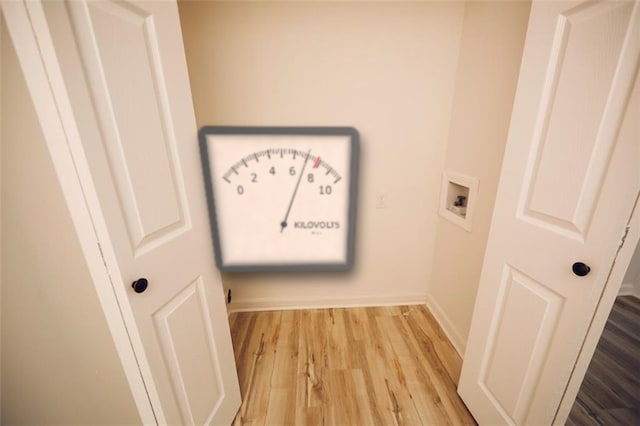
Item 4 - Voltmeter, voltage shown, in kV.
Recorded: 7 kV
